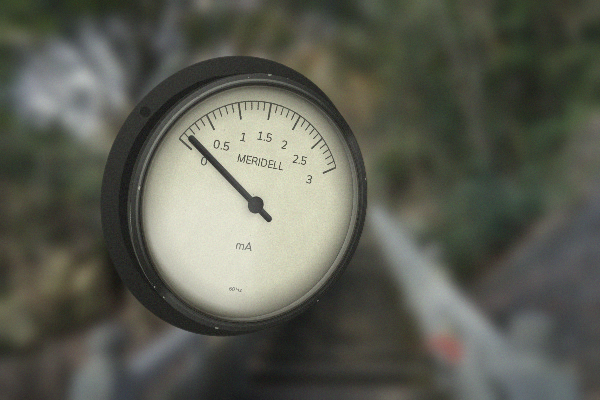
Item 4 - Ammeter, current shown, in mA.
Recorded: 0.1 mA
